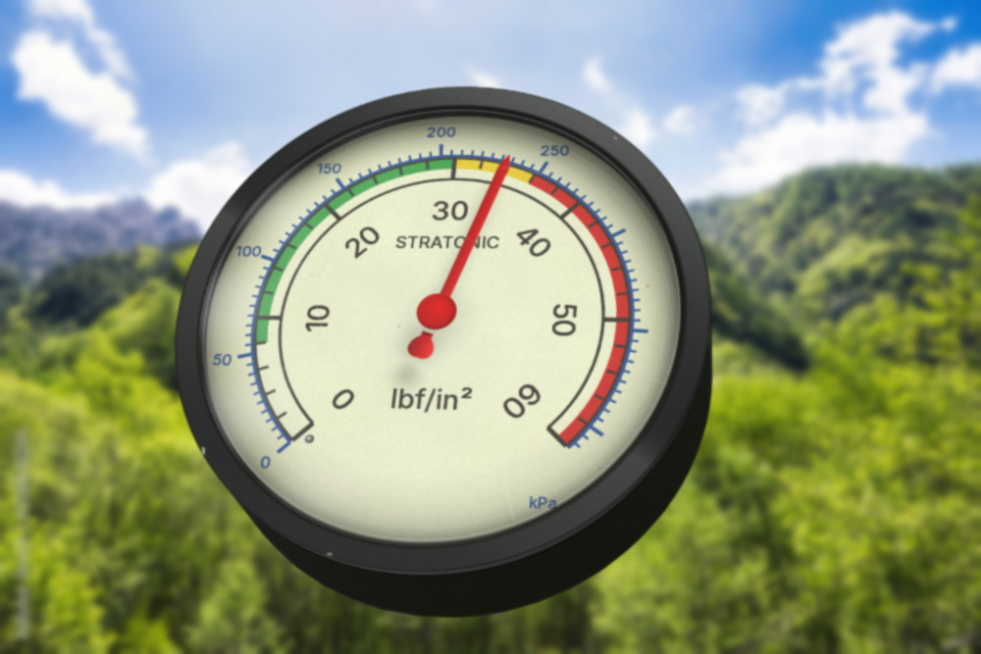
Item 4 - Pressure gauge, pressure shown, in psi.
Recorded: 34 psi
